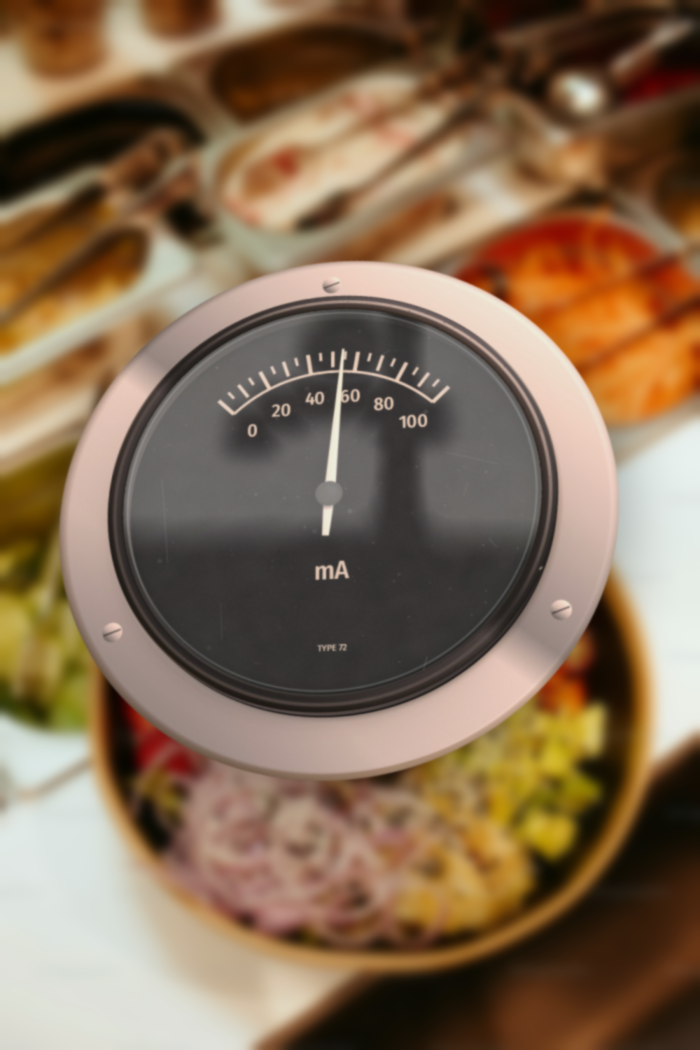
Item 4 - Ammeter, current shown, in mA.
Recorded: 55 mA
